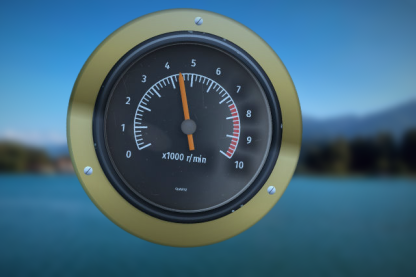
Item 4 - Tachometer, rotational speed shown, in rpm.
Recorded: 4400 rpm
